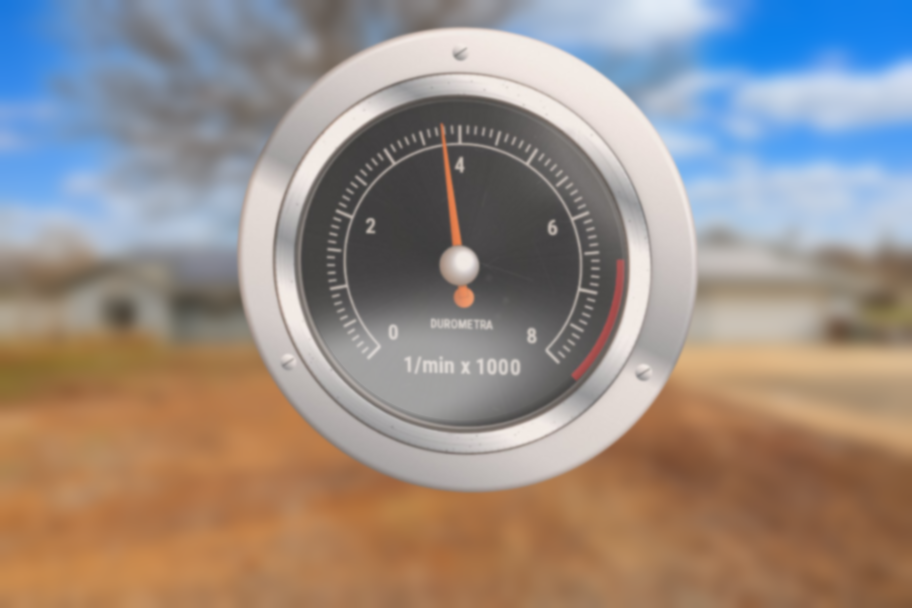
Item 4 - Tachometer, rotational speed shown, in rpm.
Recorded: 3800 rpm
